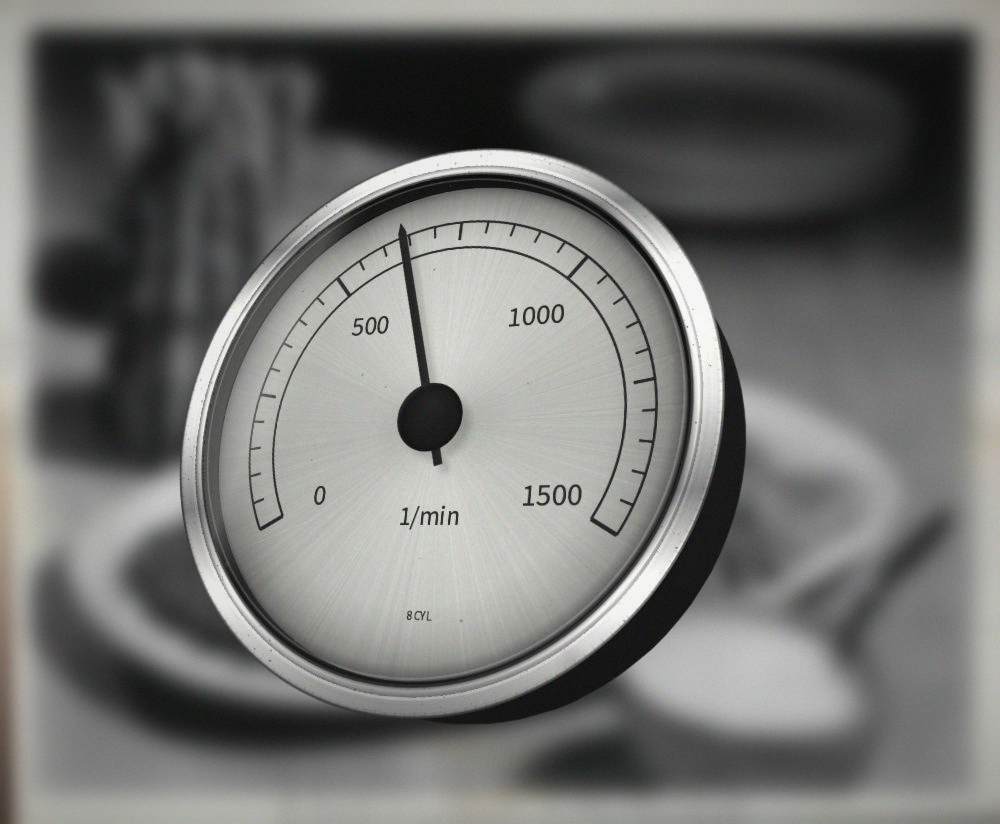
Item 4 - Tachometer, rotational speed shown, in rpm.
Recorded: 650 rpm
